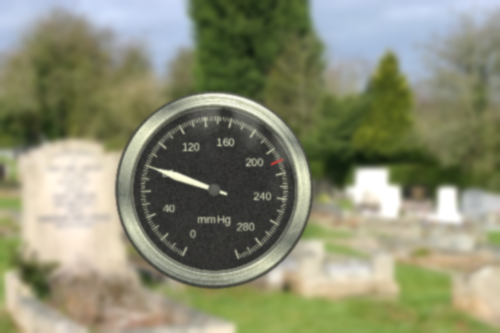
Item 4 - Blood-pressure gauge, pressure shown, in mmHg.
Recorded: 80 mmHg
